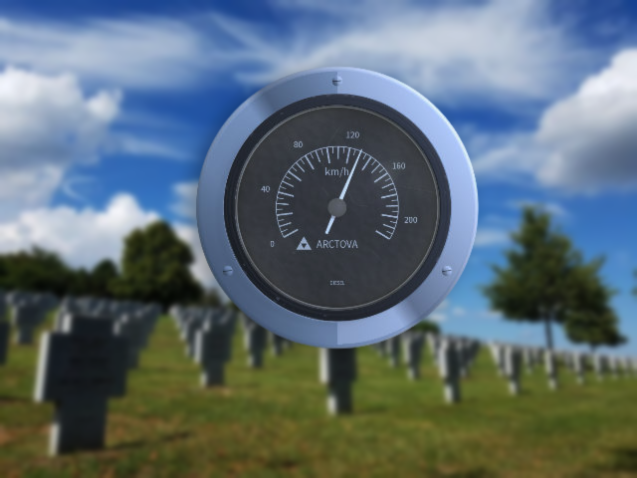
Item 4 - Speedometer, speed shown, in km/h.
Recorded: 130 km/h
